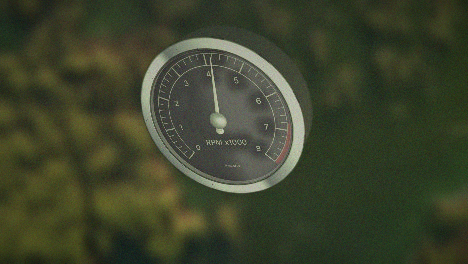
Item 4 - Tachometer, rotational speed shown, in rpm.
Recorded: 4200 rpm
